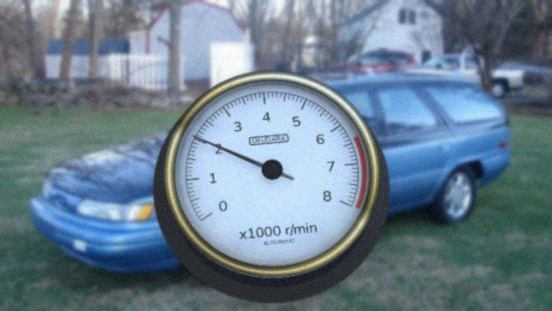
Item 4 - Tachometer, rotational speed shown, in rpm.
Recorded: 2000 rpm
